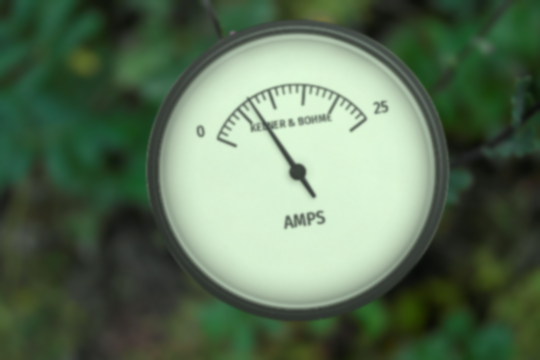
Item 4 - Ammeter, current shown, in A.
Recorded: 7 A
